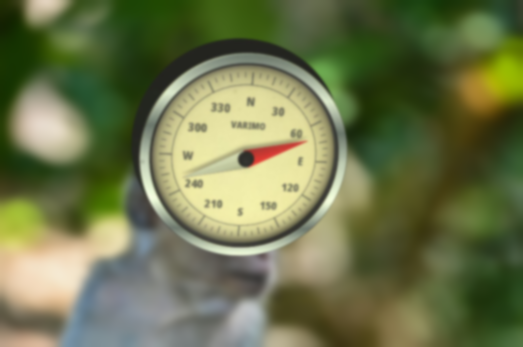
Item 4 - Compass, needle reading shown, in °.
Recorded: 70 °
